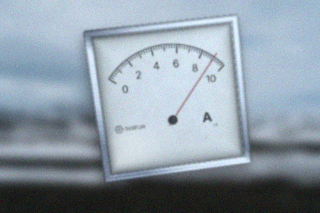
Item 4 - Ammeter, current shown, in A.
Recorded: 9 A
